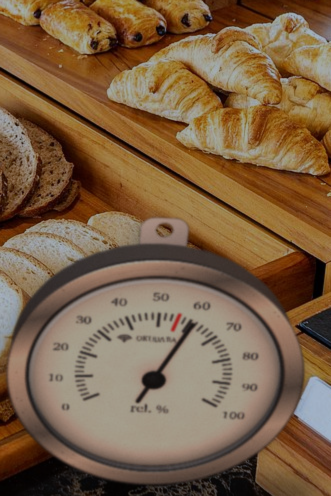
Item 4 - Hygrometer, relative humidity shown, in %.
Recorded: 60 %
